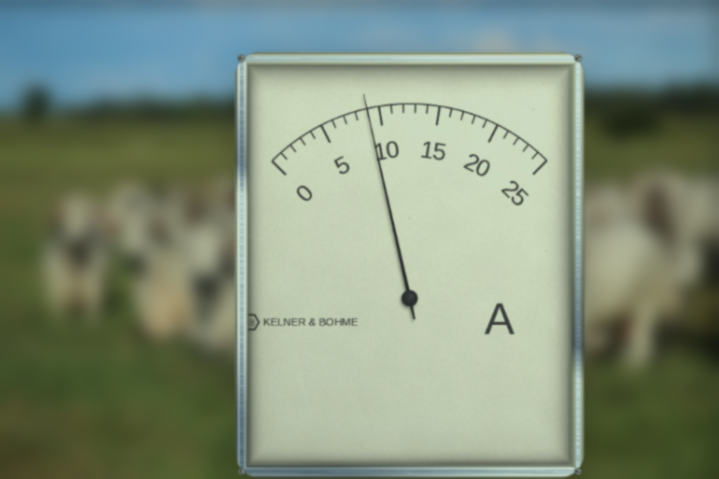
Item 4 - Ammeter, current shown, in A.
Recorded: 9 A
